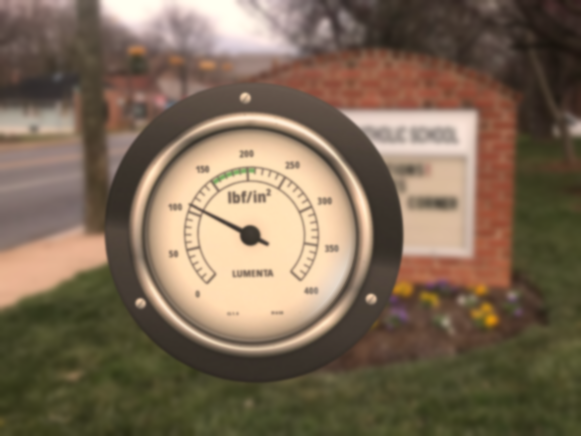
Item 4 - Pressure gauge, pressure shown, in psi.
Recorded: 110 psi
